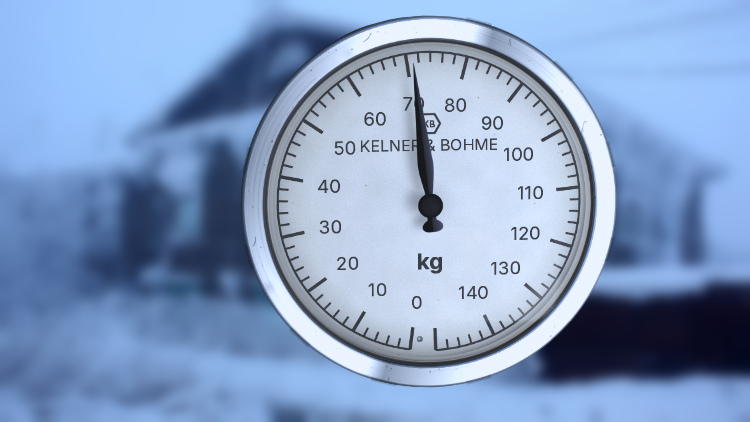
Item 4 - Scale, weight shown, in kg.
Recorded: 71 kg
